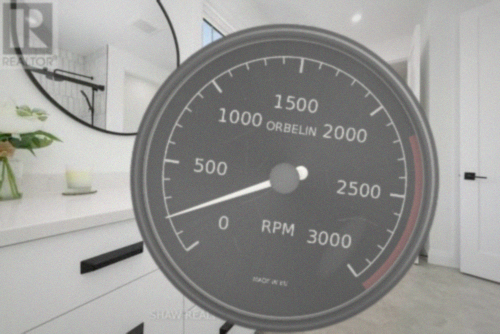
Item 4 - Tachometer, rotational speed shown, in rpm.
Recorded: 200 rpm
